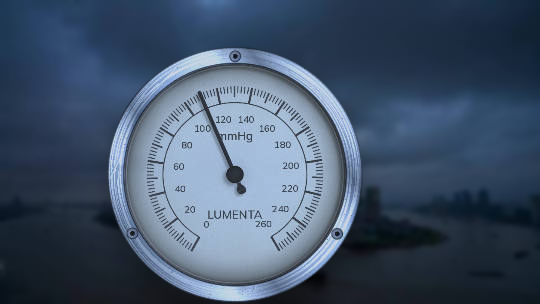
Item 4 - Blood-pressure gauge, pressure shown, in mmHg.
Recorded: 110 mmHg
